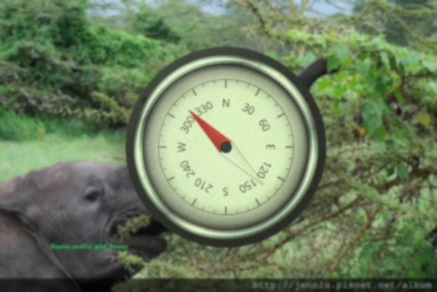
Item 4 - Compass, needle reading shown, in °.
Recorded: 315 °
